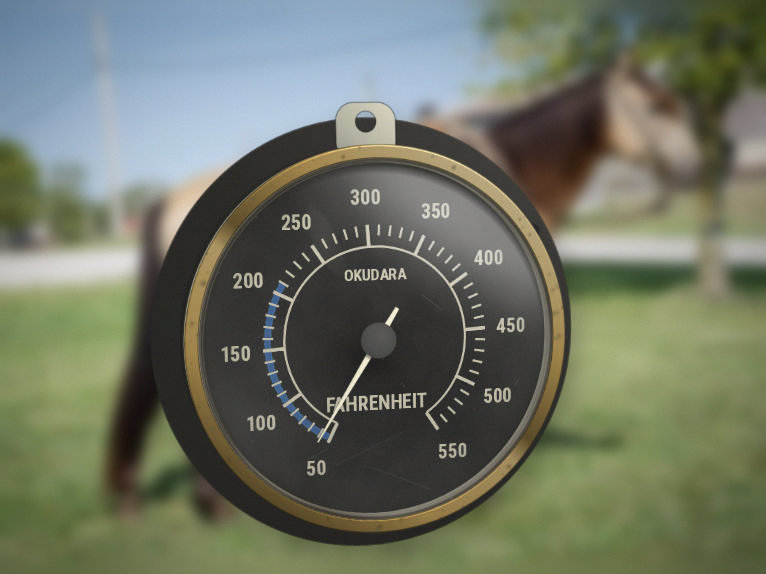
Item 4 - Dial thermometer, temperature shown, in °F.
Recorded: 60 °F
